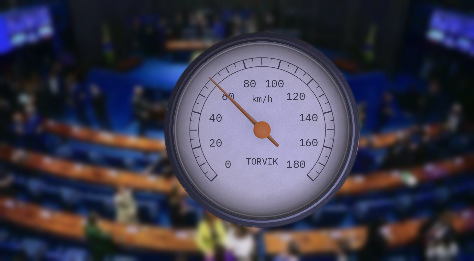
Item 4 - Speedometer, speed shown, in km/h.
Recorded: 60 km/h
